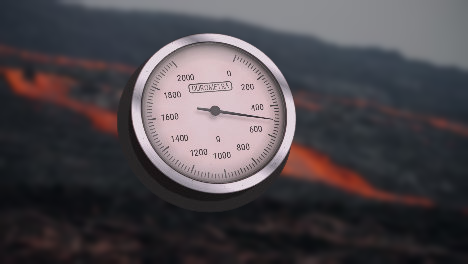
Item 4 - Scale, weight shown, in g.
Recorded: 500 g
